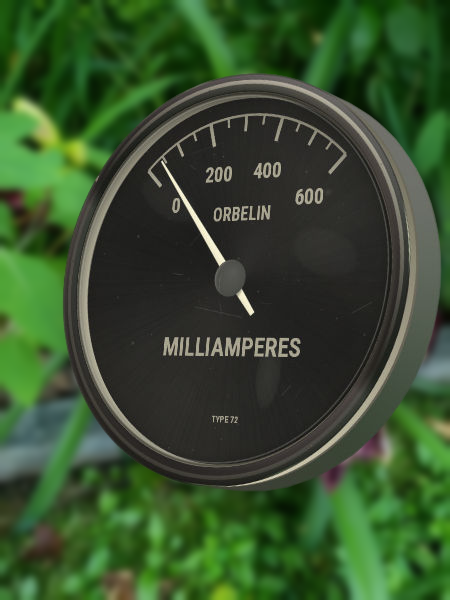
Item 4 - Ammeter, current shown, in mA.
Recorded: 50 mA
